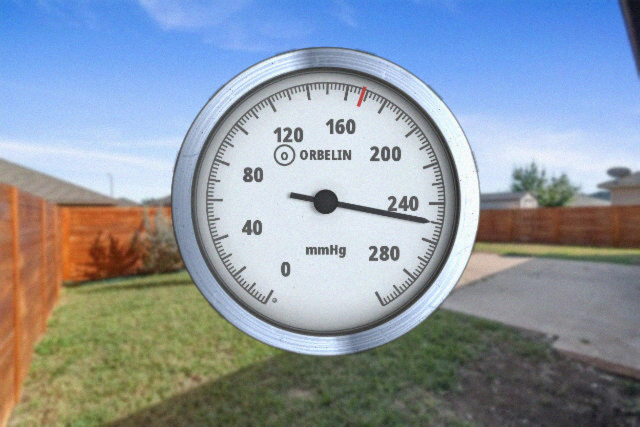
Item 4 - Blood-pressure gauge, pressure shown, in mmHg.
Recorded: 250 mmHg
